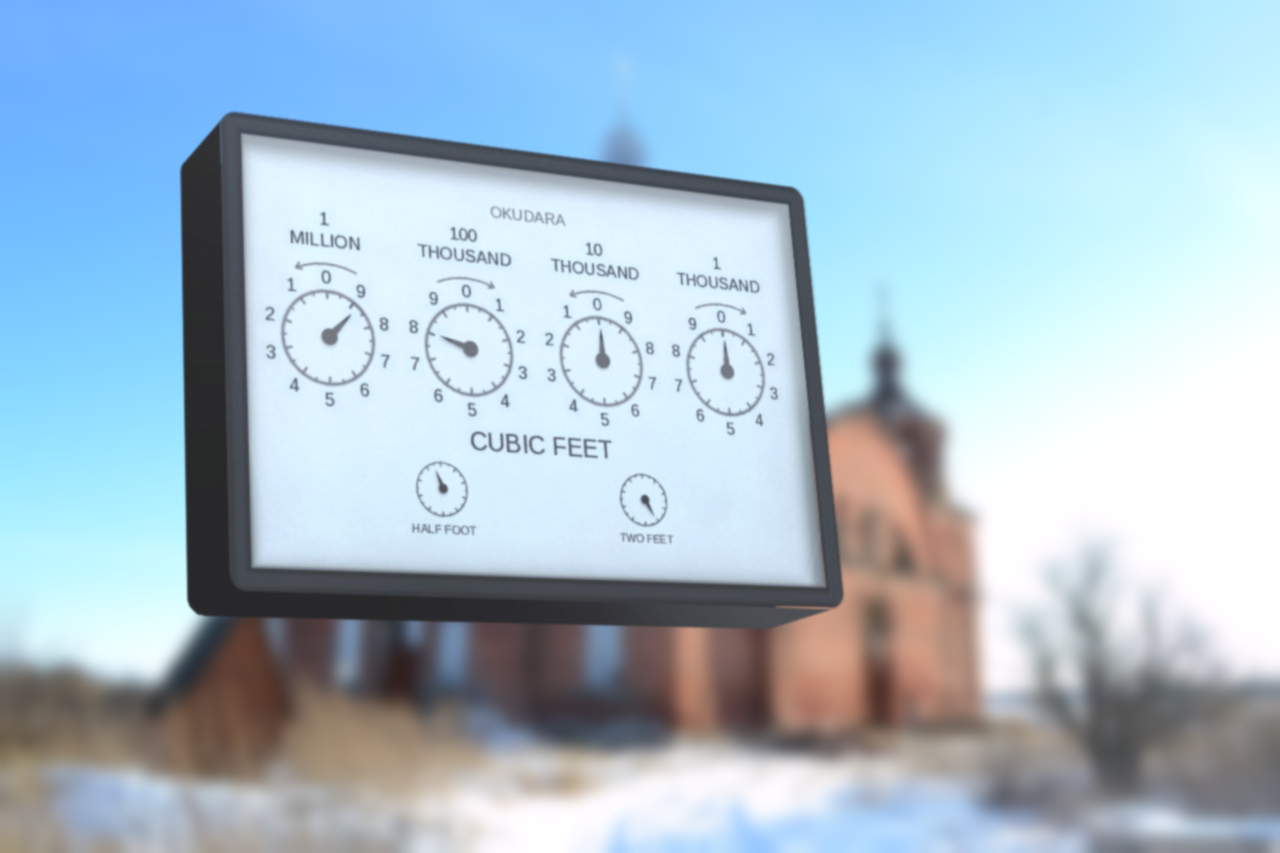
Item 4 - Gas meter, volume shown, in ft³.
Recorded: 880000 ft³
